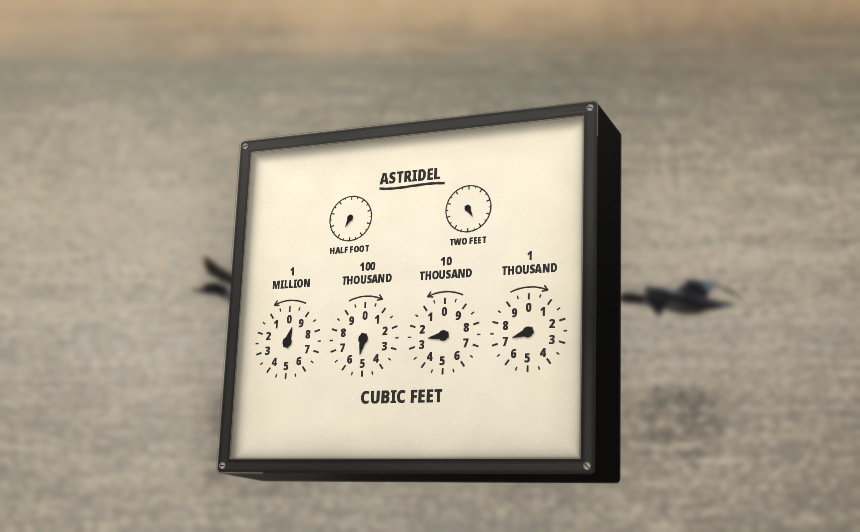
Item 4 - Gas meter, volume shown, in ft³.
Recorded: 952700 ft³
